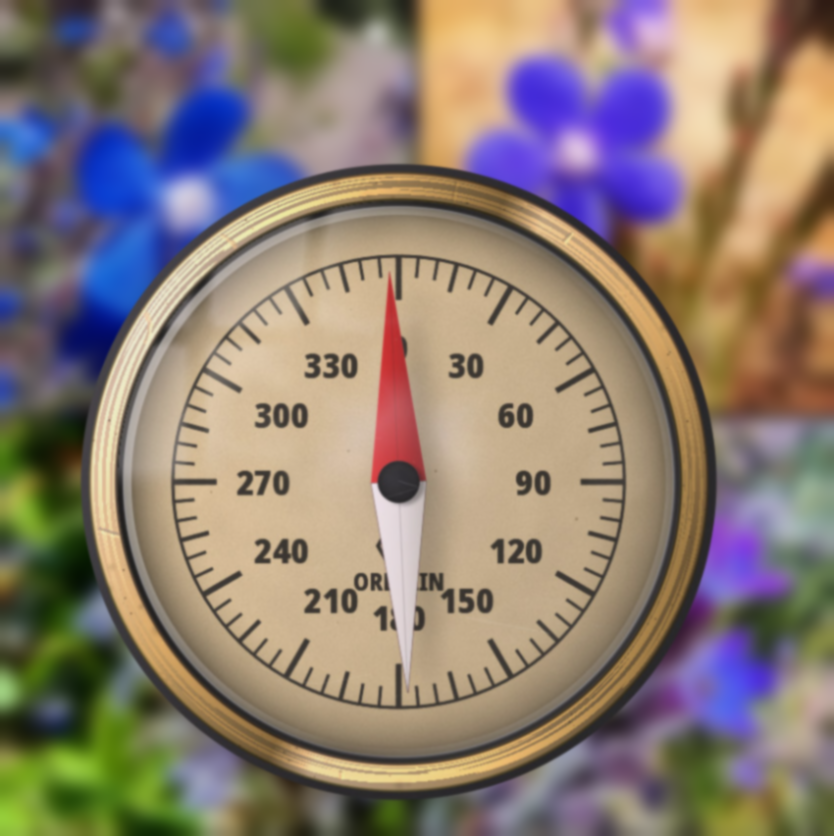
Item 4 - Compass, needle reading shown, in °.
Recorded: 357.5 °
